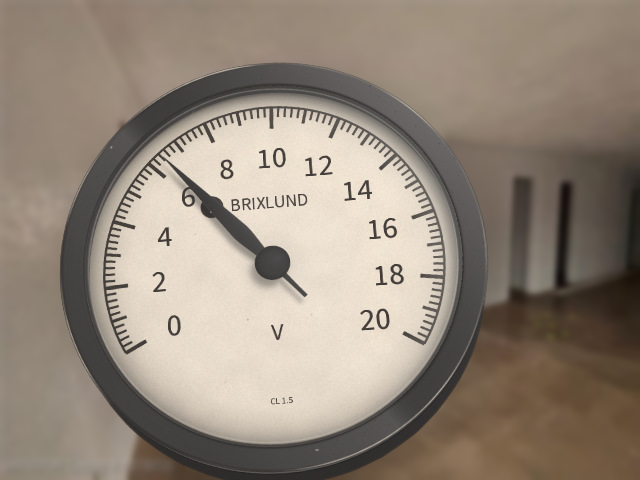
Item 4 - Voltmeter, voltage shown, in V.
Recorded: 6.4 V
